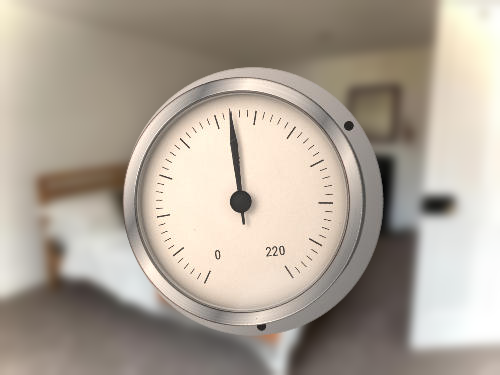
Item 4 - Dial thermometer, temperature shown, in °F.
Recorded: 108 °F
